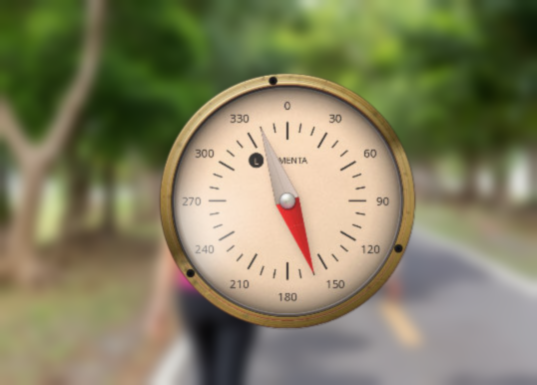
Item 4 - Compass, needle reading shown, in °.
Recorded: 160 °
